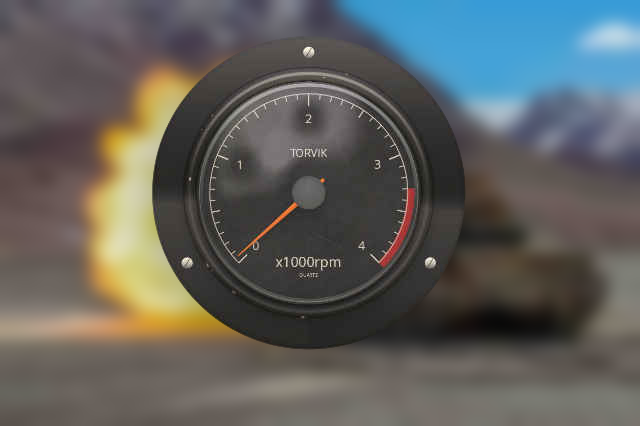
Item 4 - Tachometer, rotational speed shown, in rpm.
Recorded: 50 rpm
